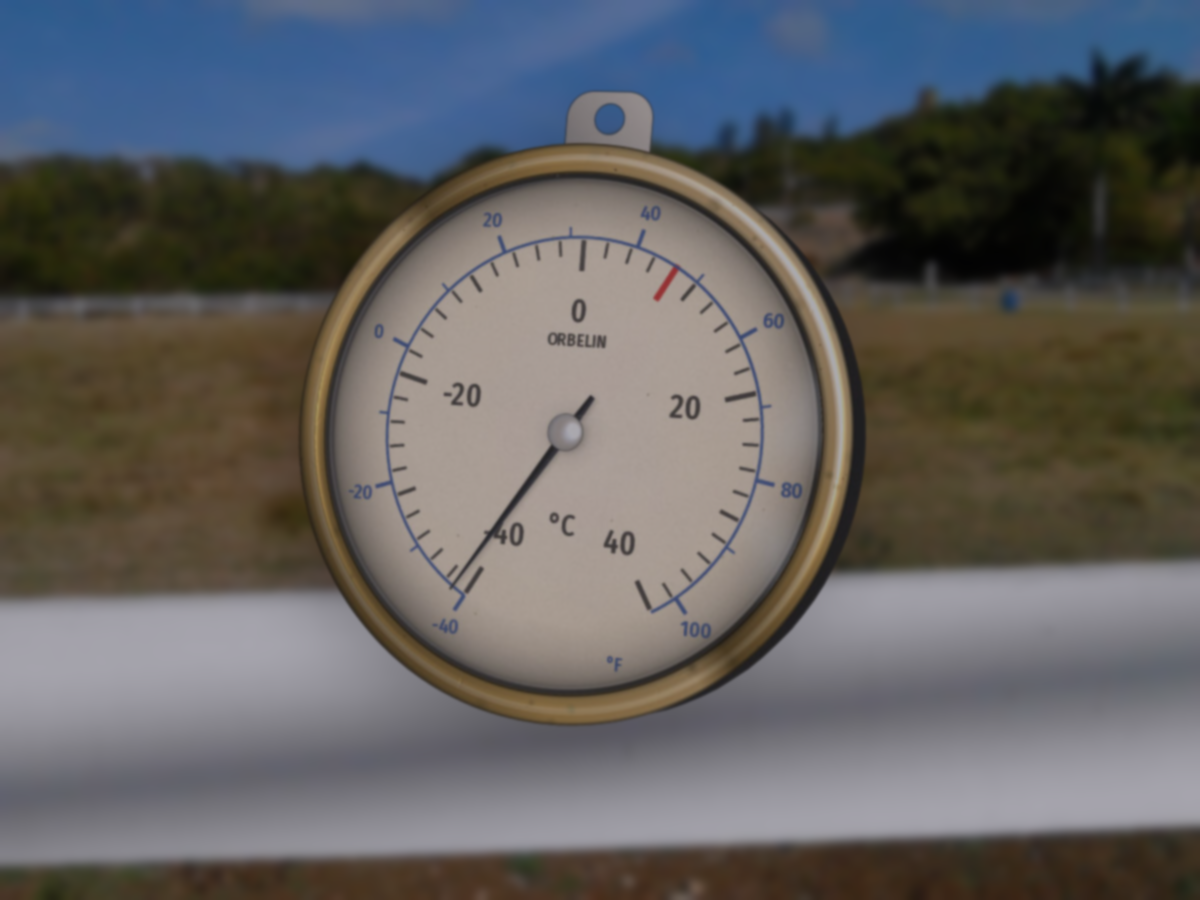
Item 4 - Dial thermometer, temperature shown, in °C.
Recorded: -39 °C
